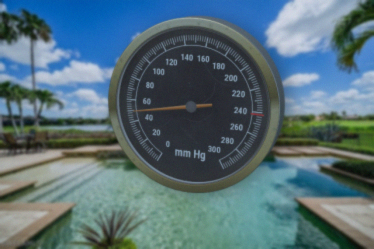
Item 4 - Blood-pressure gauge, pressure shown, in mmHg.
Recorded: 50 mmHg
